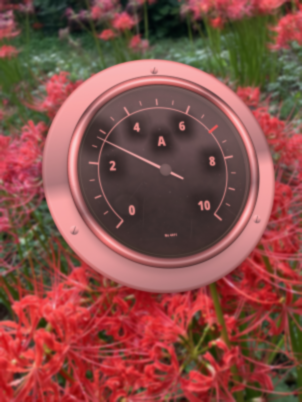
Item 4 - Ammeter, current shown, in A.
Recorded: 2.75 A
